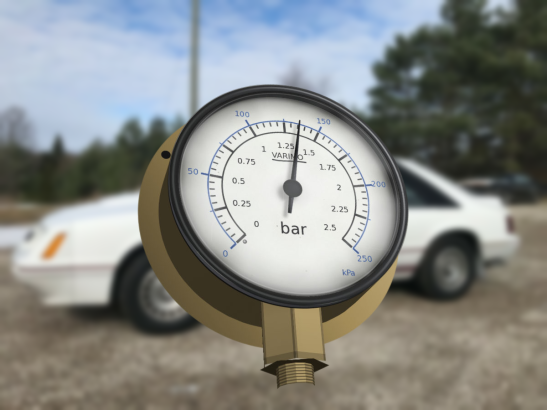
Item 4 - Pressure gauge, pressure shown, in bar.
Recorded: 1.35 bar
